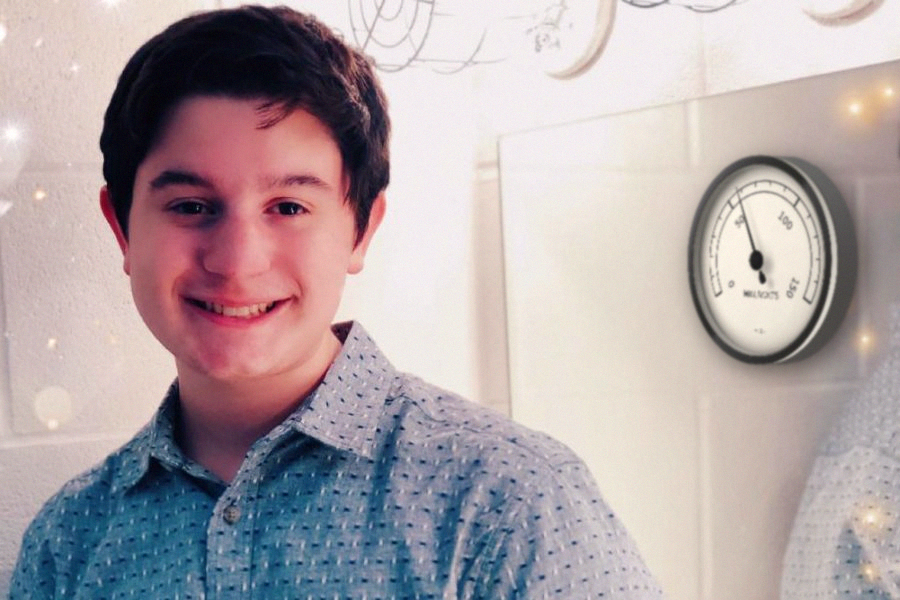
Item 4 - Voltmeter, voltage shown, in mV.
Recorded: 60 mV
